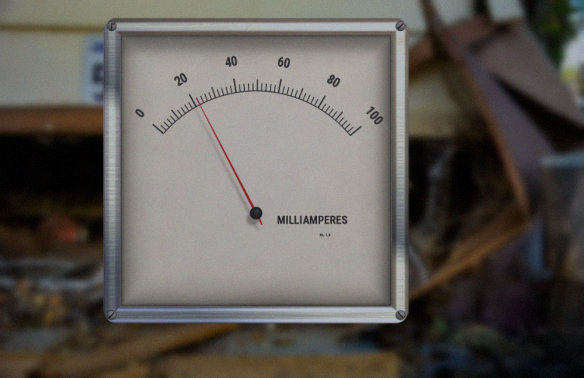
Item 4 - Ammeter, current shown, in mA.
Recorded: 22 mA
